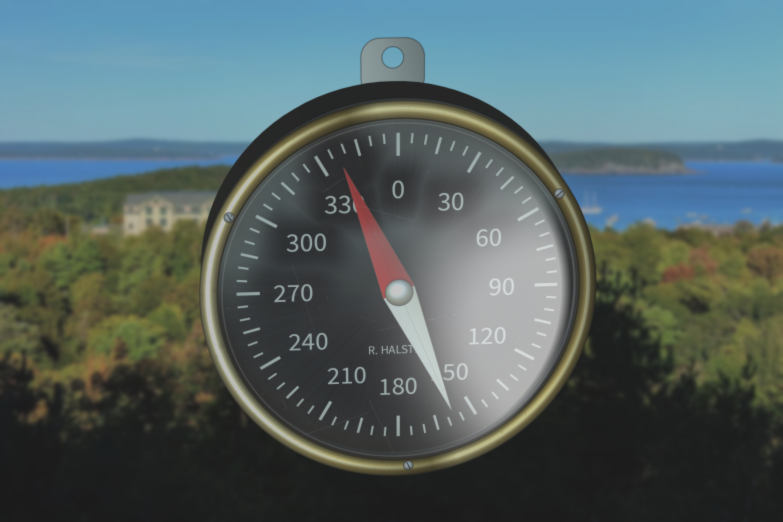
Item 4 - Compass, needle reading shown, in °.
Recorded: 337.5 °
